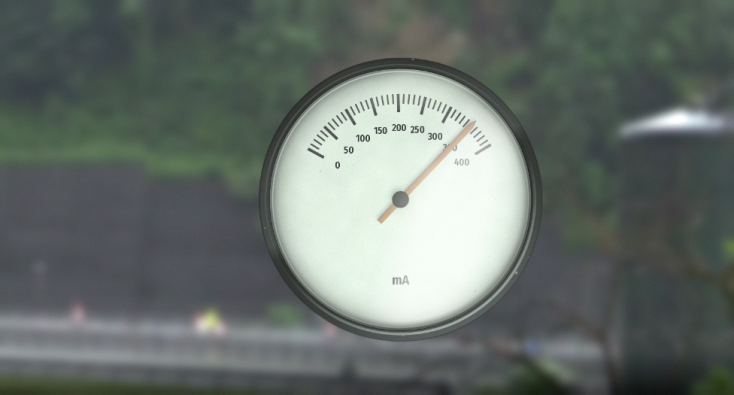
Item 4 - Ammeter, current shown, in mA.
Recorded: 350 mA
